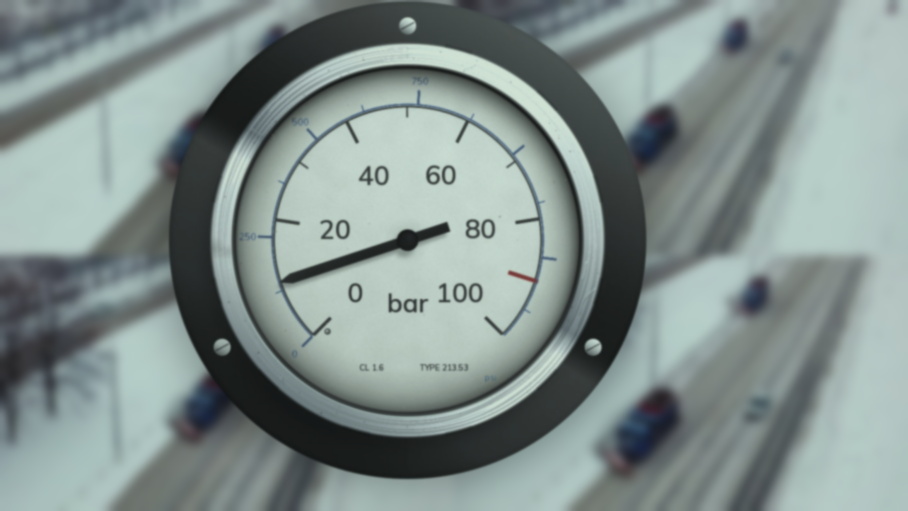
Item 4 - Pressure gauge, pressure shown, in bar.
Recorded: 10 bar
